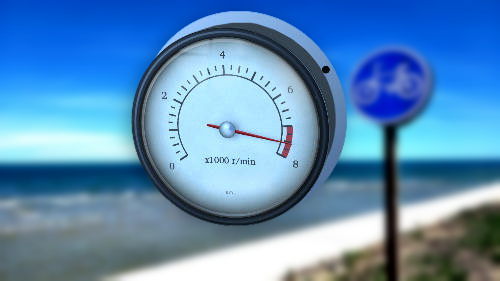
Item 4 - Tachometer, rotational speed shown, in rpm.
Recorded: 7500 rpm
